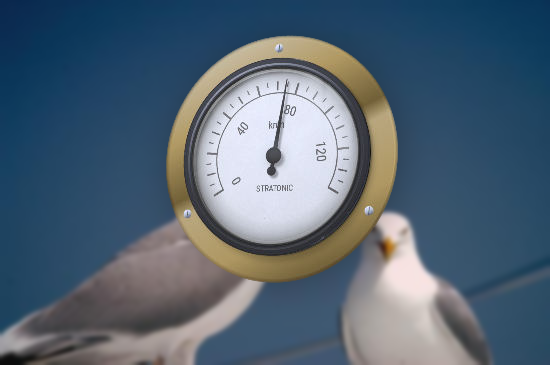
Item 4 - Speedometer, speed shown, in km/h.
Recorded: 75 km/h
